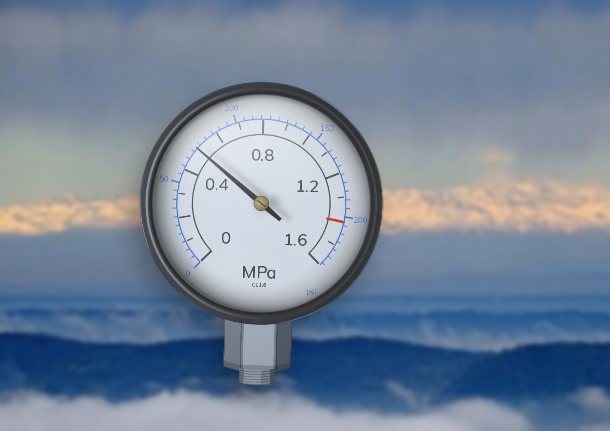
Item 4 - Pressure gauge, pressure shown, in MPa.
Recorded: 0.5 MPa
